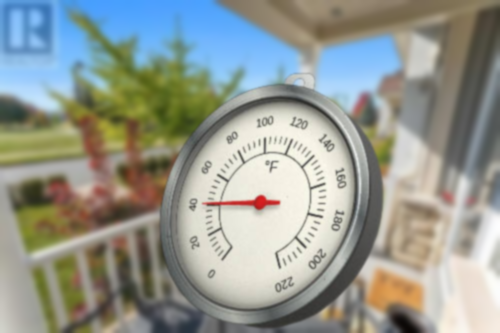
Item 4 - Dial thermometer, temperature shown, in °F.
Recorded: 40 °F
